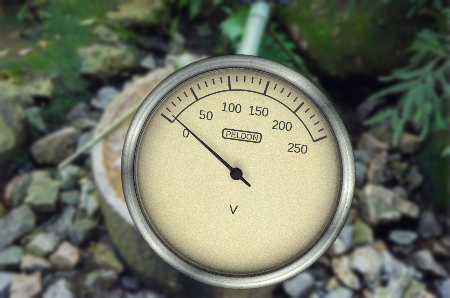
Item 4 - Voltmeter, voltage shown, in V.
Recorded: 10 V
